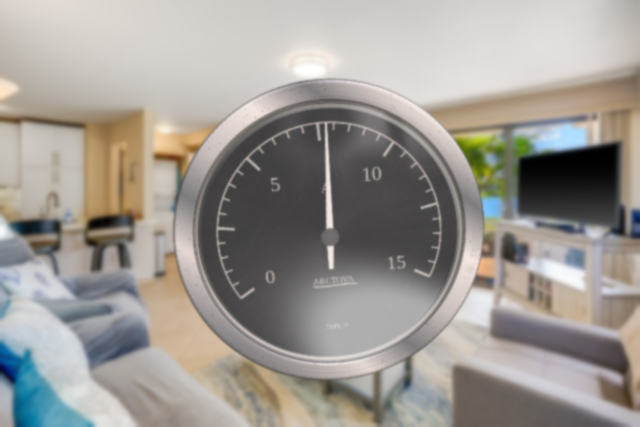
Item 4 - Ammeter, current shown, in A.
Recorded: 7.75 A
